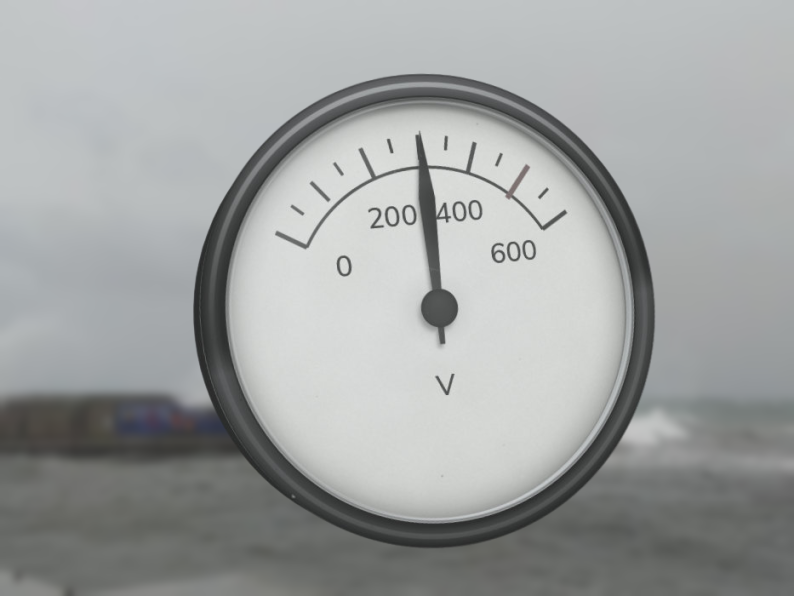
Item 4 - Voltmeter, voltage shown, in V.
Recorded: 300 V
